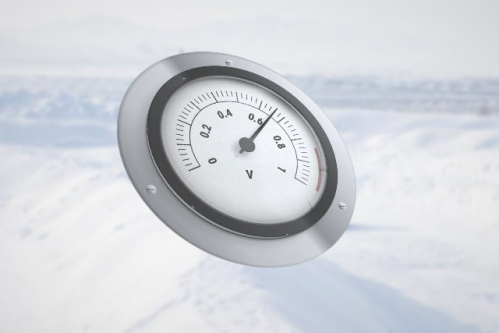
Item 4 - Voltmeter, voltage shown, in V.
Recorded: 0.66 V
